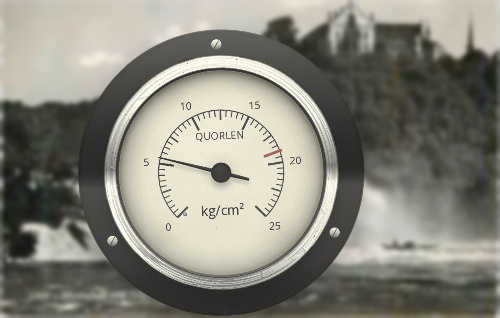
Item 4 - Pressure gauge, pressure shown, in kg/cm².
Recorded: 5.5 kg/cm²
